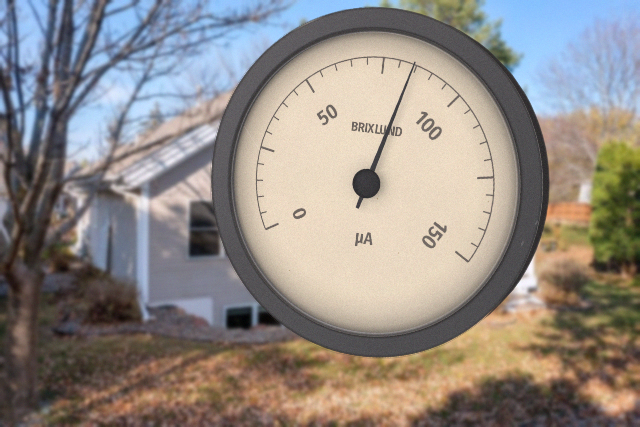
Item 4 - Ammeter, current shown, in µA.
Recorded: 85 µA
